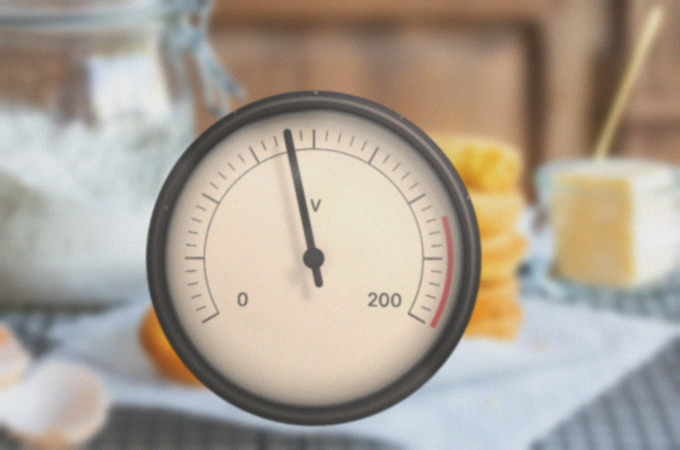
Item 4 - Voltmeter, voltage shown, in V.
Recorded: 90 V
